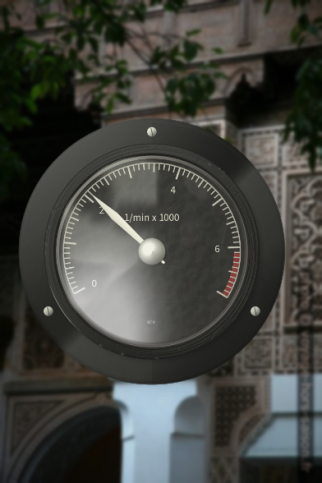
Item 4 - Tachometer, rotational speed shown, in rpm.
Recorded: 2100 rpm
